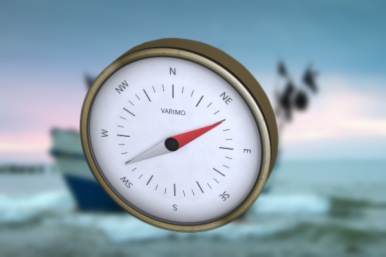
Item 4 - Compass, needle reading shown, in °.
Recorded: 60 °
